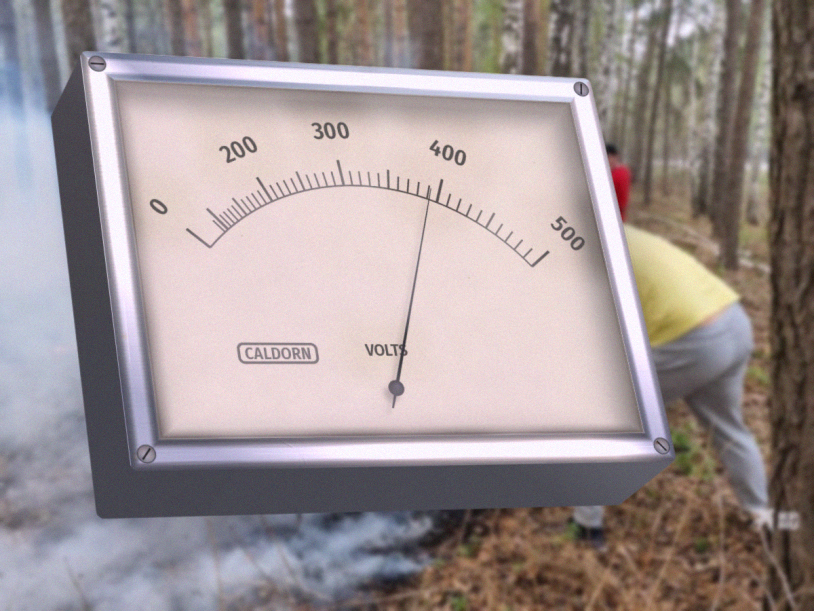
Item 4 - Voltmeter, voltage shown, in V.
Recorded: 390 V
